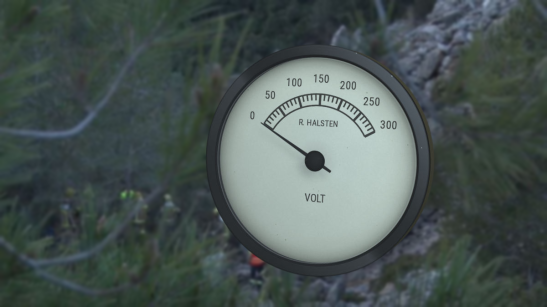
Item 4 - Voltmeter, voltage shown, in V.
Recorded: 0 V
